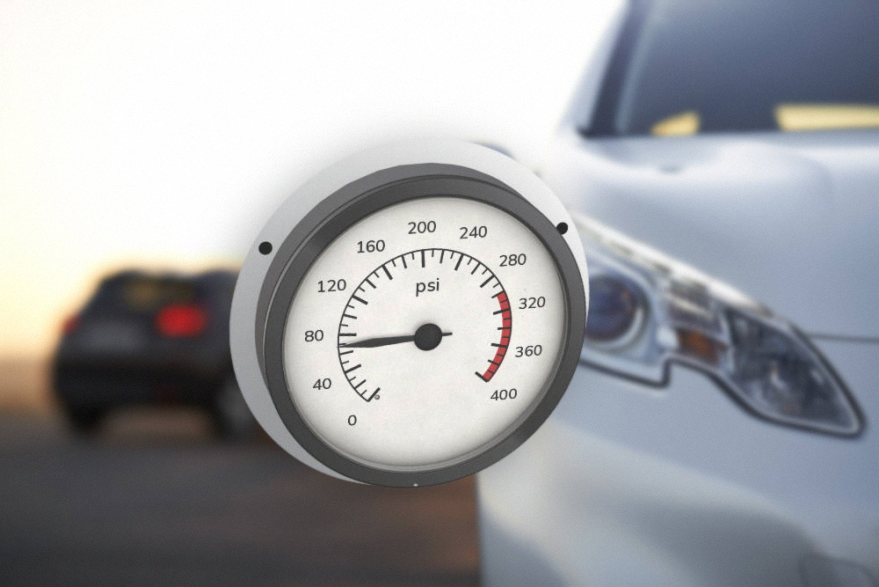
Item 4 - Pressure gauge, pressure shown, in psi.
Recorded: 70 psi
